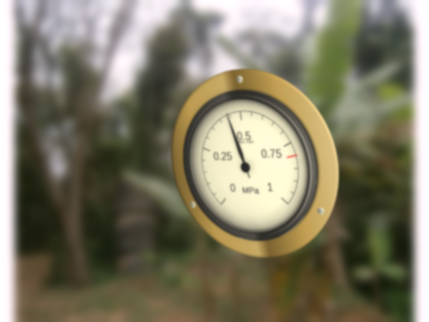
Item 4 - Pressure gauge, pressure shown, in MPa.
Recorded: 0.45 MPa
